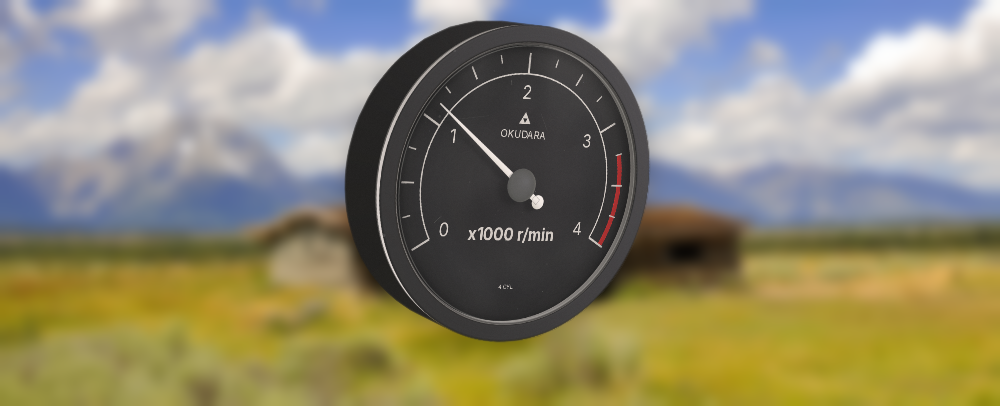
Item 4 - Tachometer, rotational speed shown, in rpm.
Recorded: 1125 rpm
